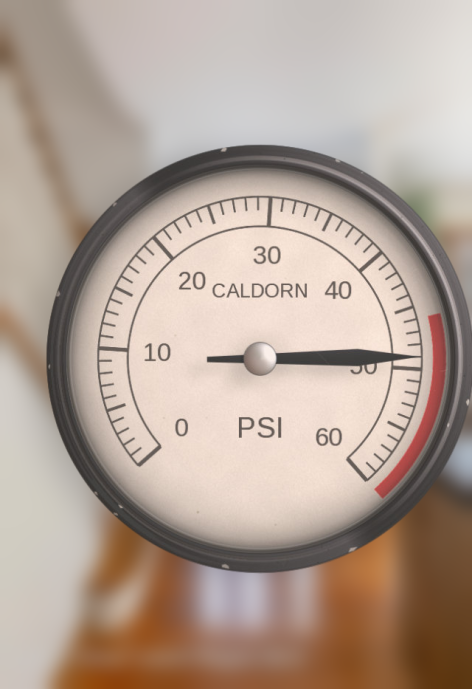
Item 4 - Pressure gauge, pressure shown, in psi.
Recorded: 49 psi
